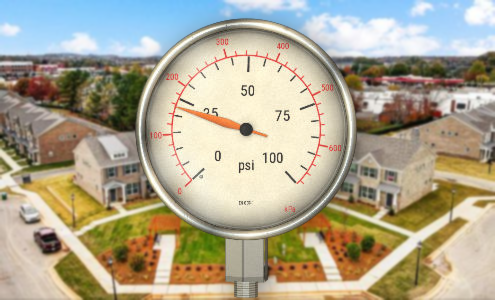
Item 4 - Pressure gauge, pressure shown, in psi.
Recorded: 22.5 psi
